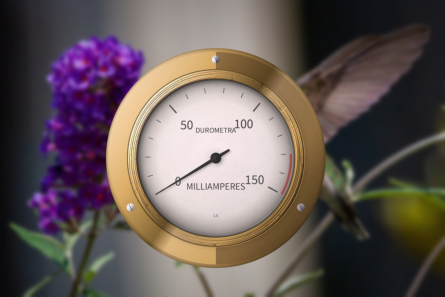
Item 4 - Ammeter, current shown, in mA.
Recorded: 0 mA
